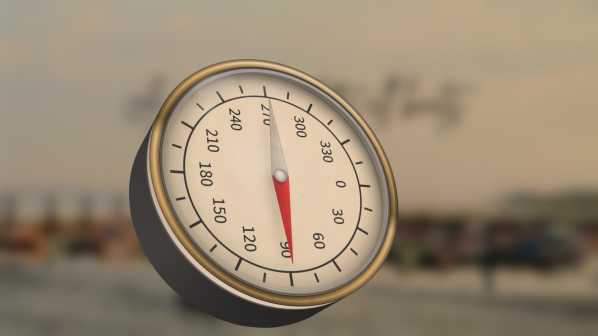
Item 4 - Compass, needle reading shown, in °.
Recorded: 90 °
